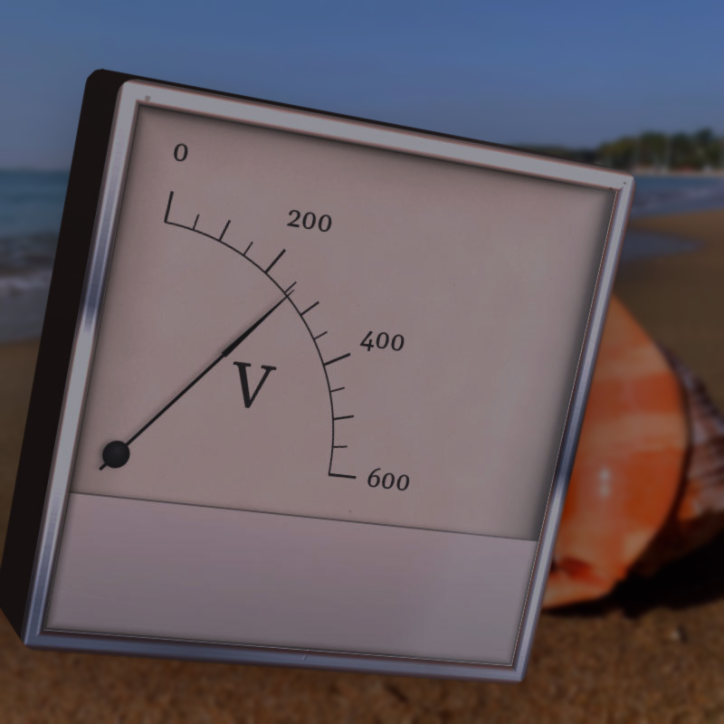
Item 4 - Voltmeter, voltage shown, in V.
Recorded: 250 V
